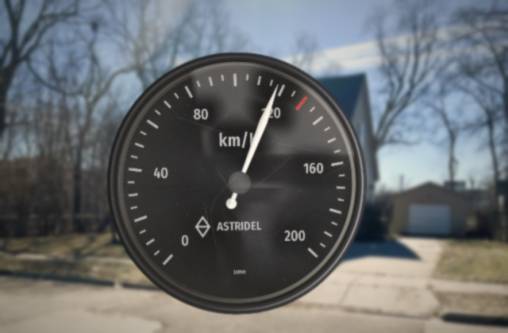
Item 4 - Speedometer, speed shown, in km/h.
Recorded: 117.5 km/h
